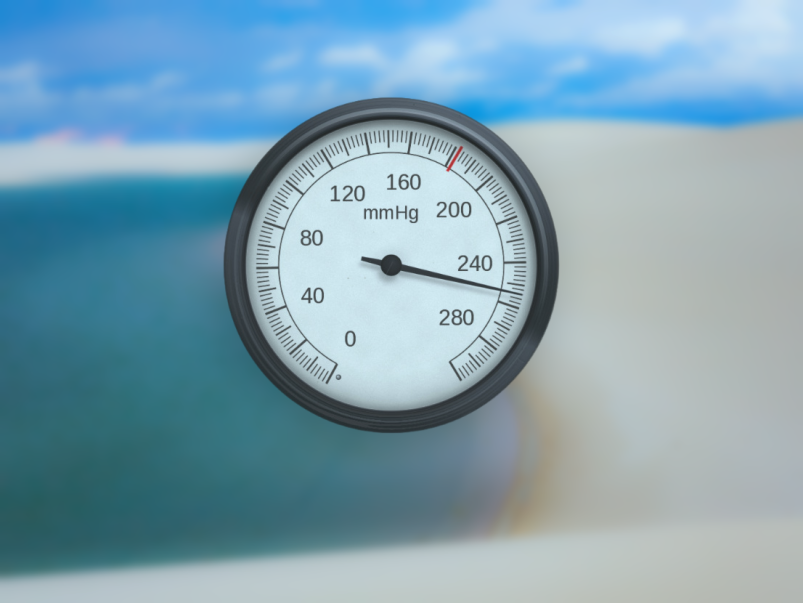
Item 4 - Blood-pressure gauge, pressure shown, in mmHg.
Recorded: 254 mmHg
